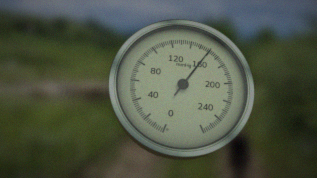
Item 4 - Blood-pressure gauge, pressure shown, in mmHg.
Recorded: 160 mmHg
